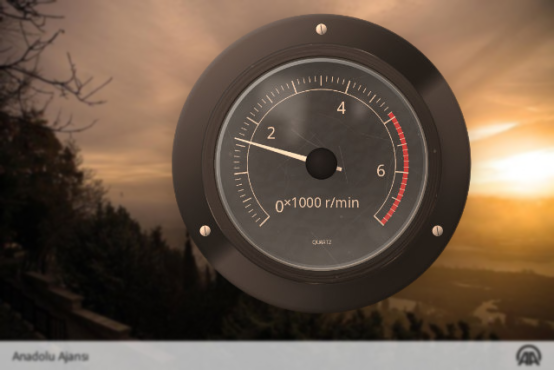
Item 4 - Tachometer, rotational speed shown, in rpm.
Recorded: 1600 rpm
